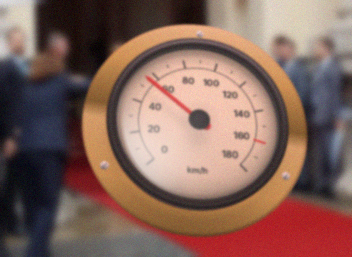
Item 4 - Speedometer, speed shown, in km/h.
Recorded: 55 km/h
